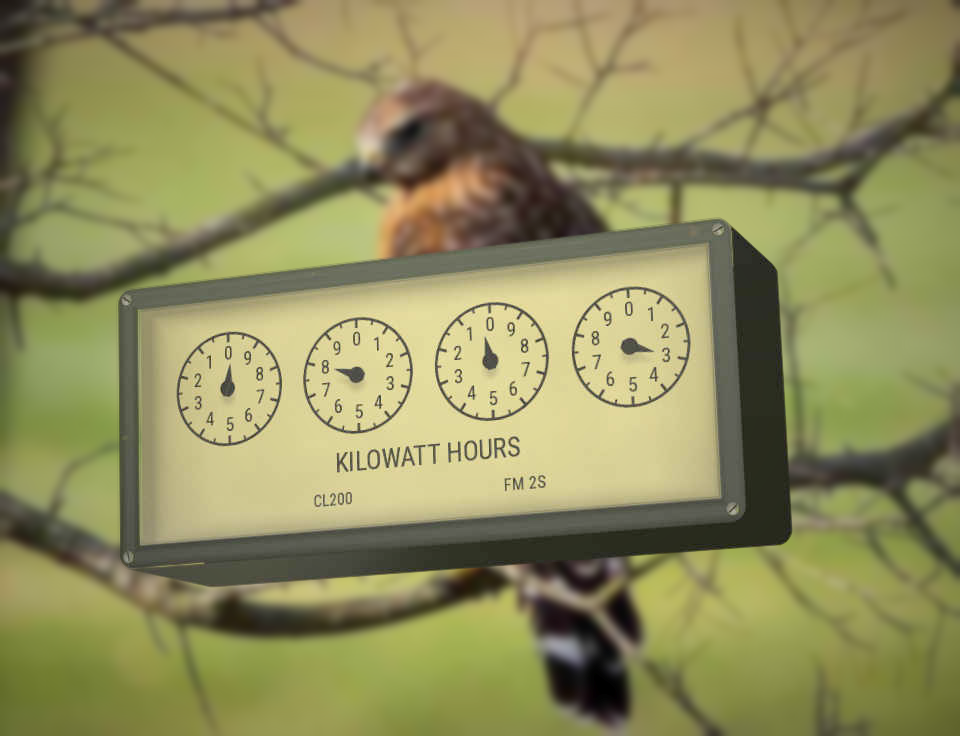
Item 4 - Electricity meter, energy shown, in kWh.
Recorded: 9803 kWh
